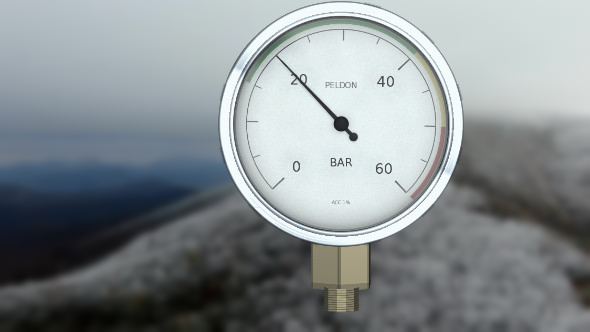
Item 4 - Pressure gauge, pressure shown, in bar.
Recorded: 20 bar
